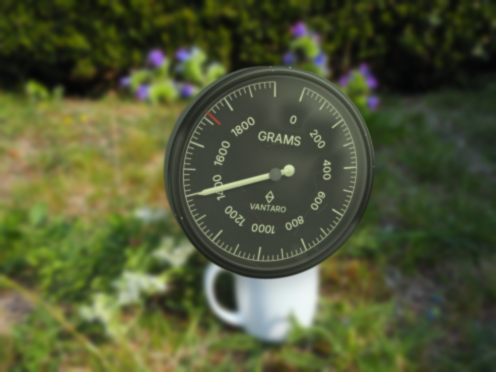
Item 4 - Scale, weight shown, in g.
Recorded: 1400 g
